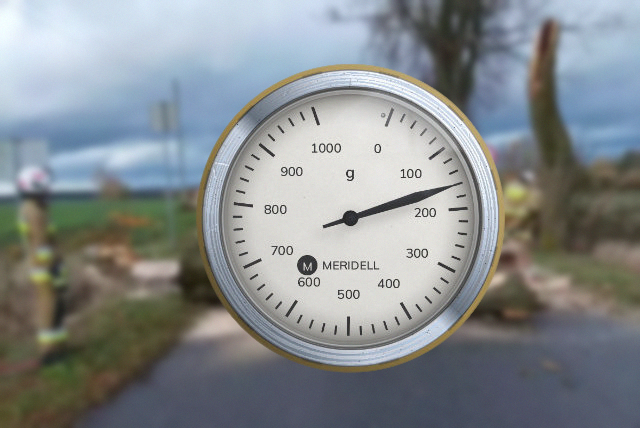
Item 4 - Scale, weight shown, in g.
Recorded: 160 g
